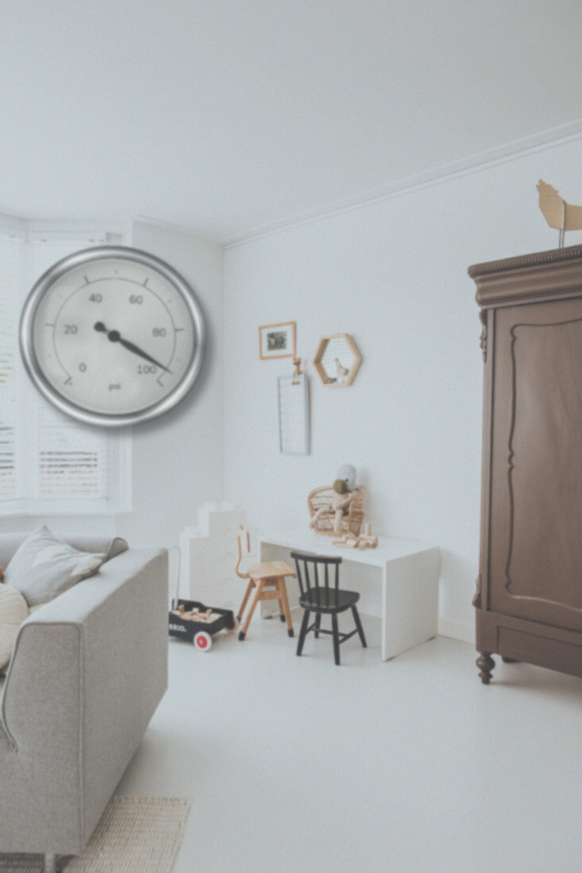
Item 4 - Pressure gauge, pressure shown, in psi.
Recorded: 95 psi
